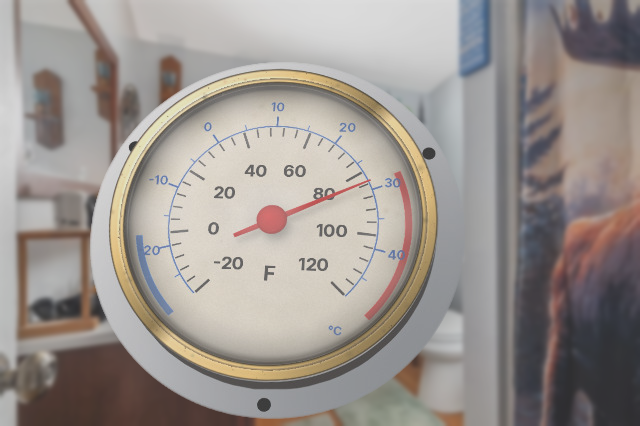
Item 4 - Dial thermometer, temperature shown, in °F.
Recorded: 84 °F
